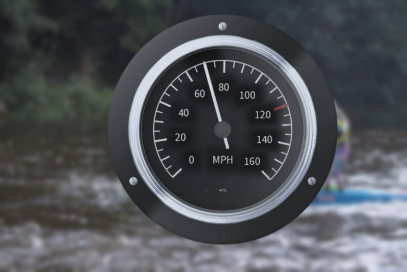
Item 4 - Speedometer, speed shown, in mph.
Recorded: 70 mph
